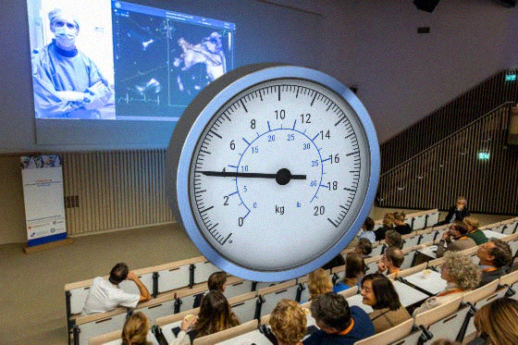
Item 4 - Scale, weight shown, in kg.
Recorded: 4 kg
